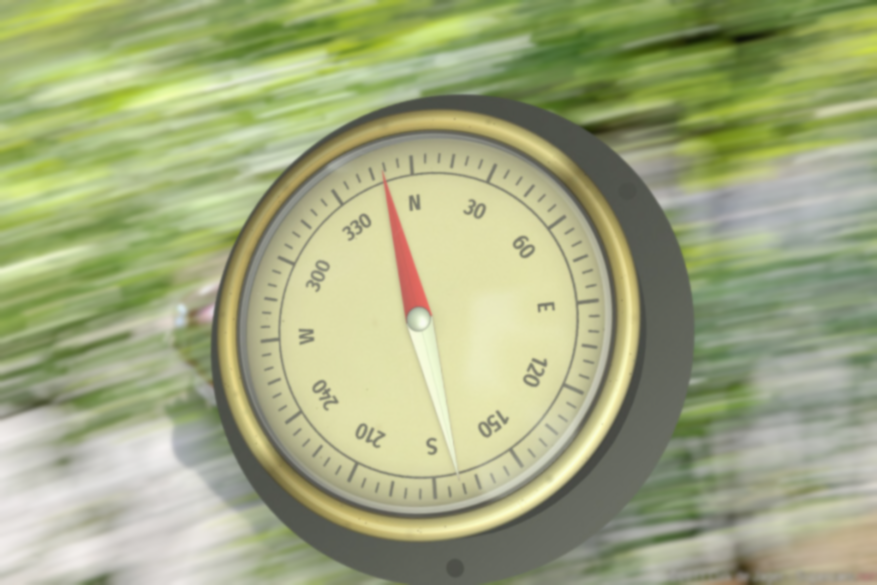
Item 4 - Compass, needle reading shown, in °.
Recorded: 350 °
